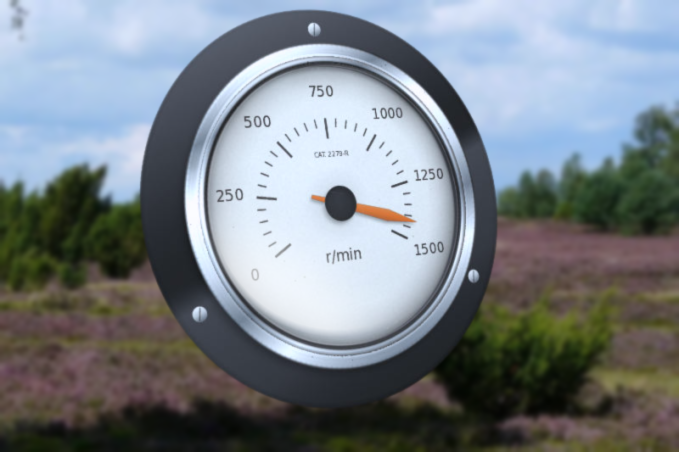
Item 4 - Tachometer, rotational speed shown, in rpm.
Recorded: 1425 rpm
